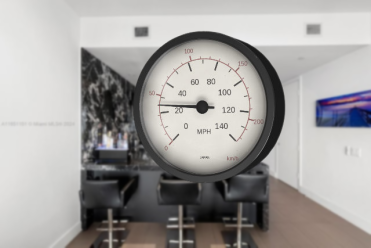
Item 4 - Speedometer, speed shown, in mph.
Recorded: 25 mph
